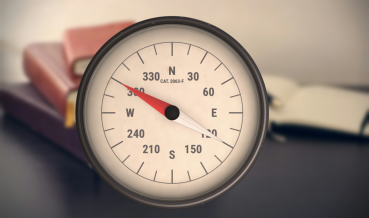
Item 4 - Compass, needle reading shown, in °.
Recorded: 300 °
